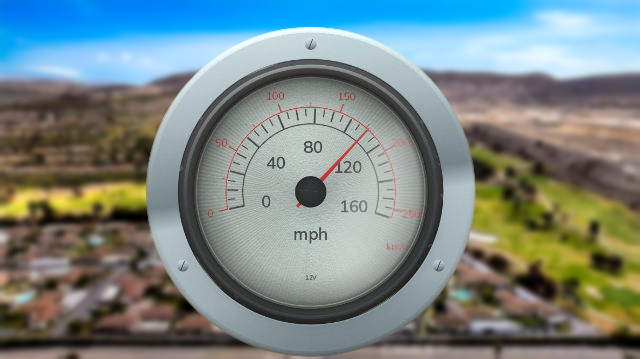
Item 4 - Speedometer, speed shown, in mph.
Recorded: 110 mph
